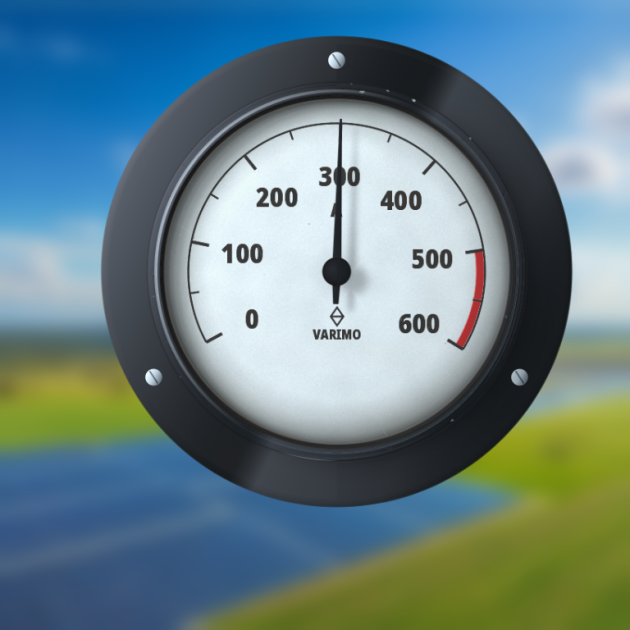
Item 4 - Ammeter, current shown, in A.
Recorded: 300 A
